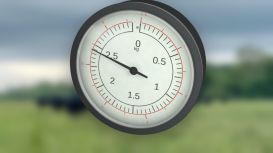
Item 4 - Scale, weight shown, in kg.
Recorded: 2.45 kg
